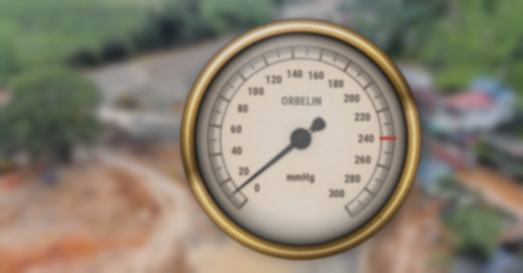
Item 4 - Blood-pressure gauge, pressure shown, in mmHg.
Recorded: 10 mmHg
